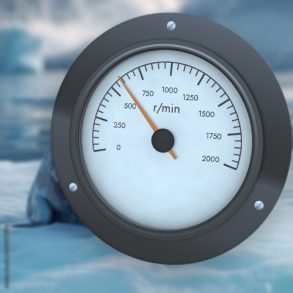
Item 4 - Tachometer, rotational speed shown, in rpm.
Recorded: 600 rpm
